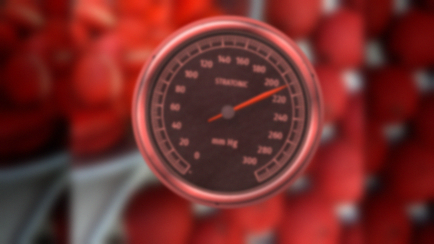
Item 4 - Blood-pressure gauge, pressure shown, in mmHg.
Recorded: 210 mmHg
